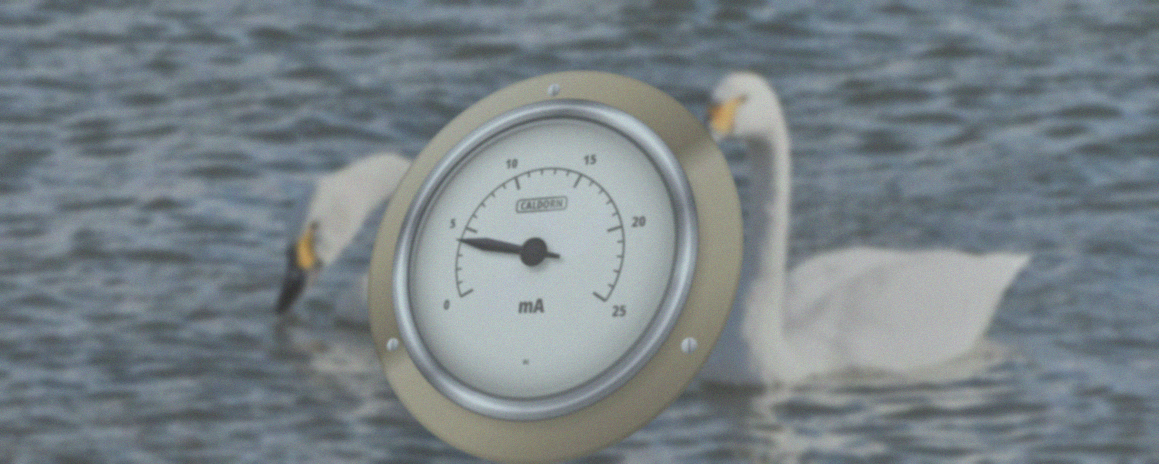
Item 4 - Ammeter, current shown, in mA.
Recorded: 4 mA
